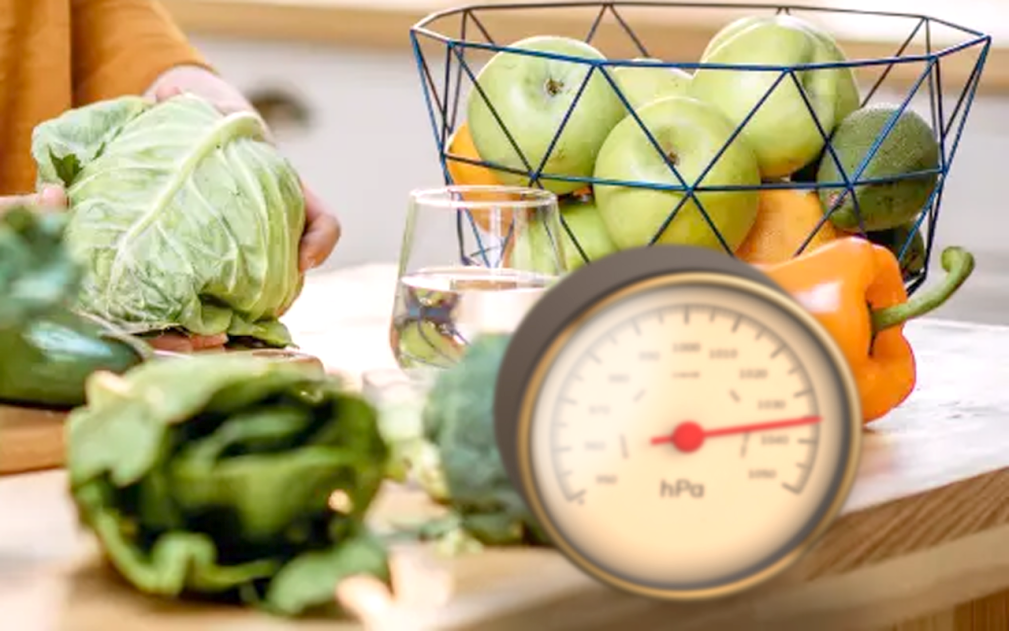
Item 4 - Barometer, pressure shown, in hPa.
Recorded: 1035 hPa
